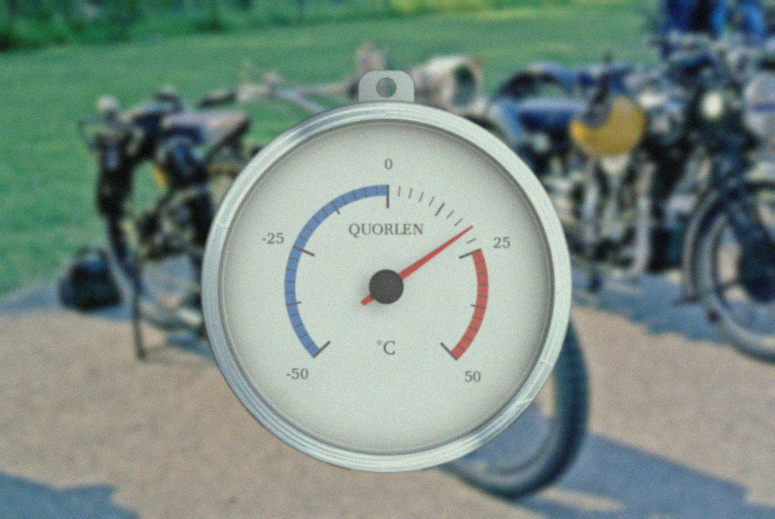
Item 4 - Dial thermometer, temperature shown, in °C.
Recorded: 20 °C
